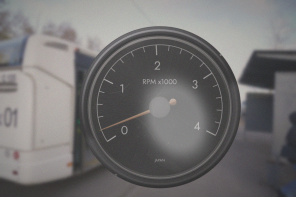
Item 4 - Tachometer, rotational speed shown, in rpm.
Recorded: 200 rpm
